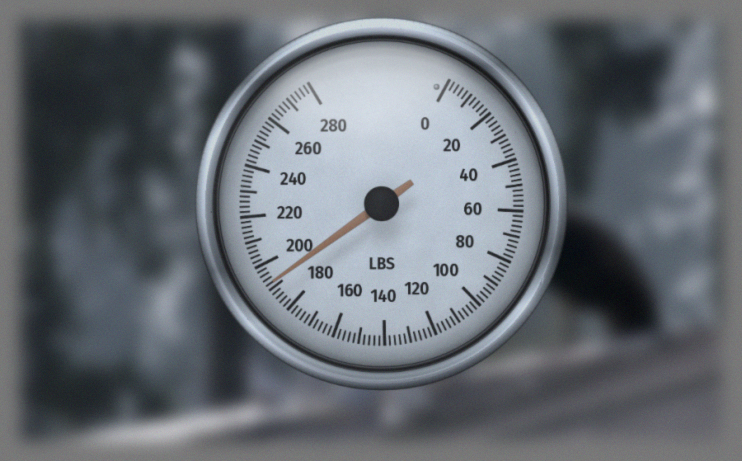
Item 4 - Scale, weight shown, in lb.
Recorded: 192 lb
